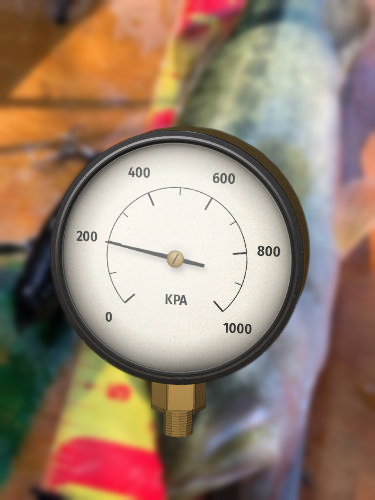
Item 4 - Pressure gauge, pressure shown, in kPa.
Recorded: 200 kPa
